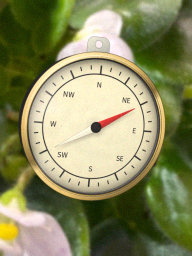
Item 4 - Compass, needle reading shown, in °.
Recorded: 60 °
